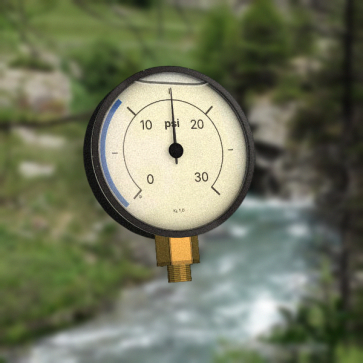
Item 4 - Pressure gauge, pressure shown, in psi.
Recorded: 15 psi
